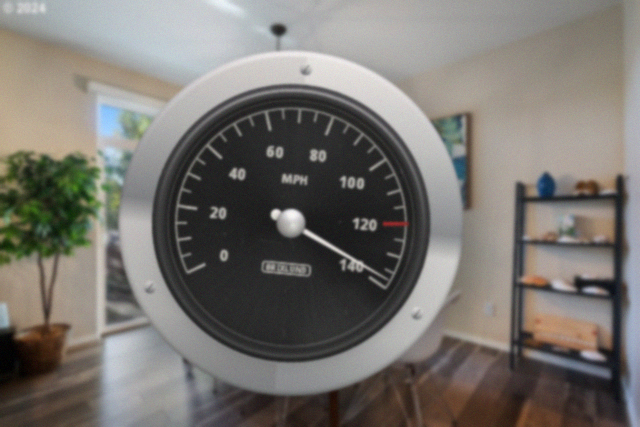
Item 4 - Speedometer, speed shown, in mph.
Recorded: 137.5 mph
